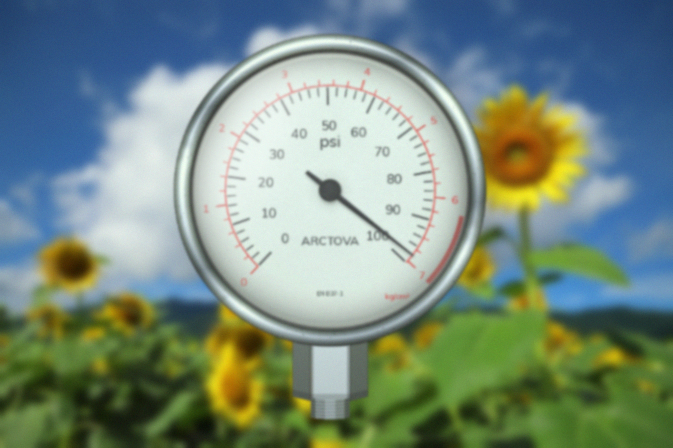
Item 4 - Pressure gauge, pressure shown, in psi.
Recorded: 98 psi
